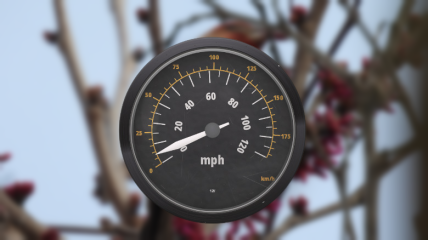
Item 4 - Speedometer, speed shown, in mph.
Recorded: 5 mph
